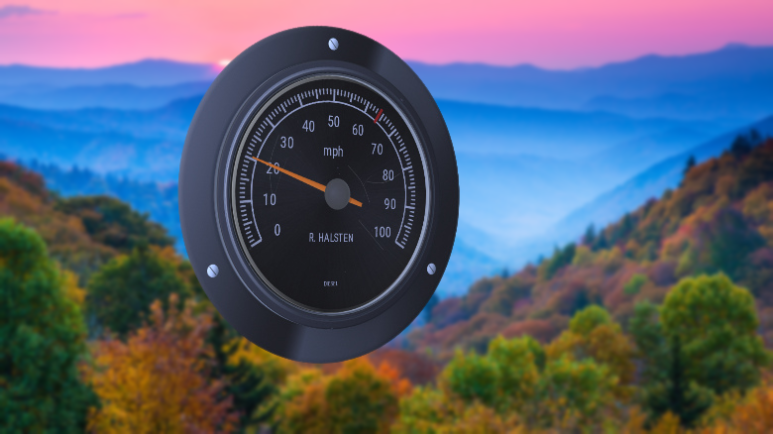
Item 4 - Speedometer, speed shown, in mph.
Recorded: 20 mph
